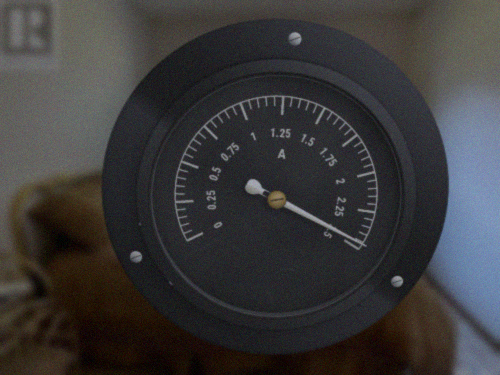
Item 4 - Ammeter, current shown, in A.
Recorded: 2.45 A
